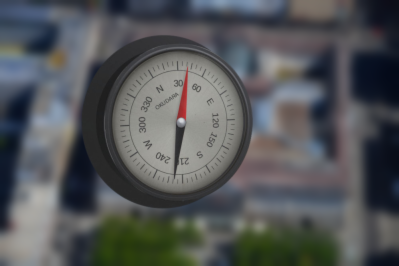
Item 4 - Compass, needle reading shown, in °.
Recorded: 40 °
